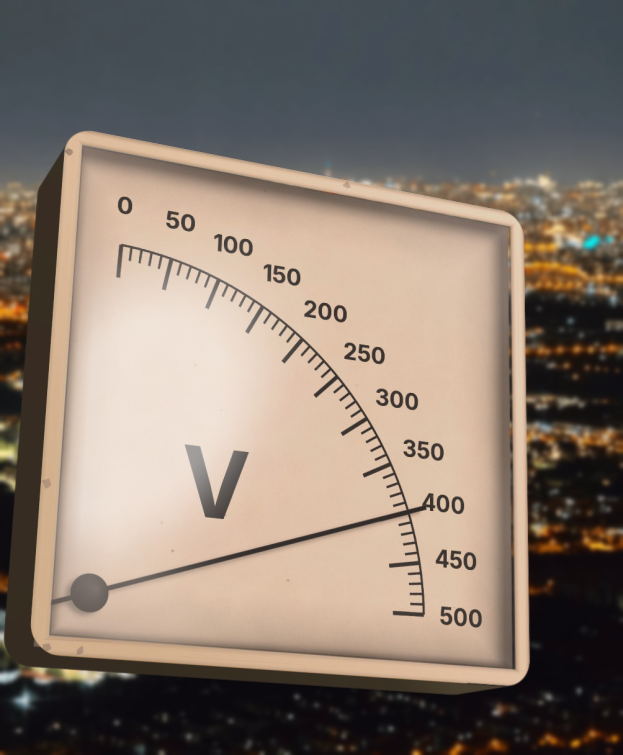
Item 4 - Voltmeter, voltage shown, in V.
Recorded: 400 V
